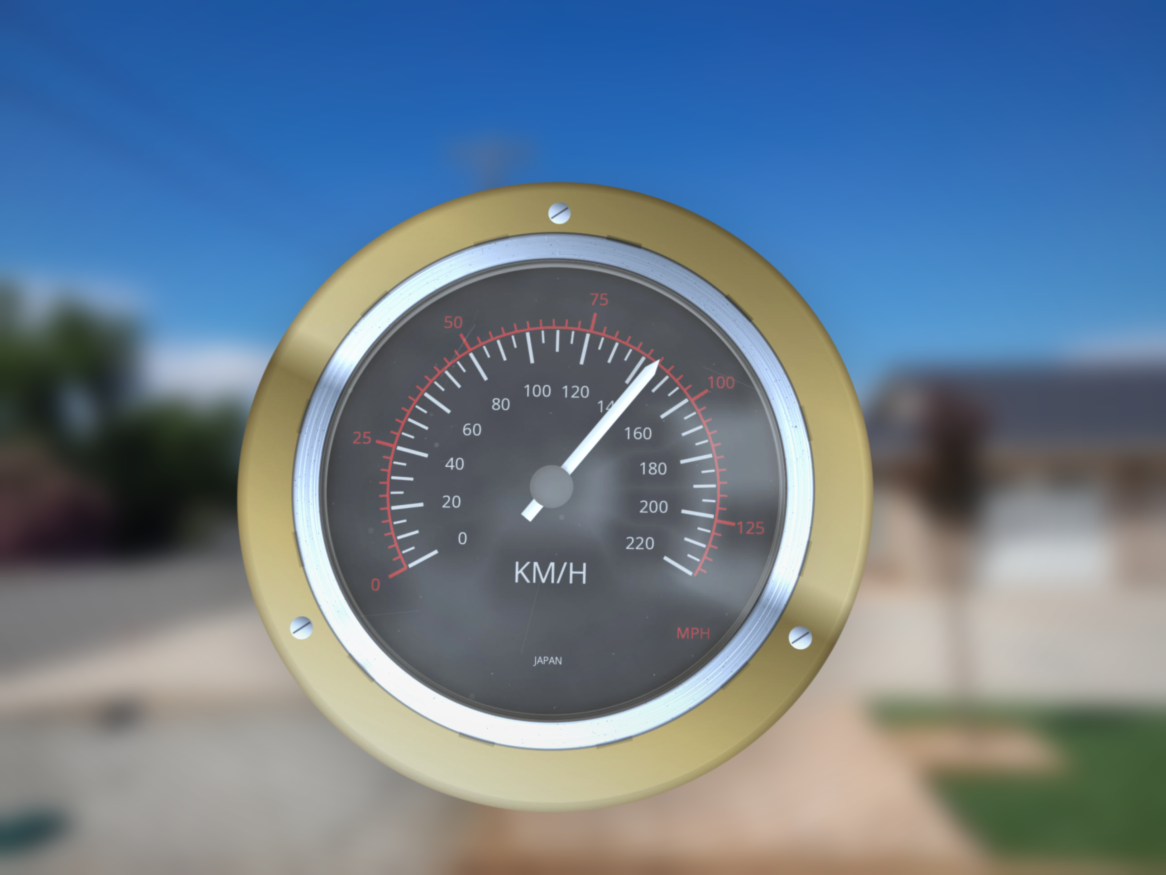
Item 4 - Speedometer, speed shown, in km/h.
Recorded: 145 km/h
